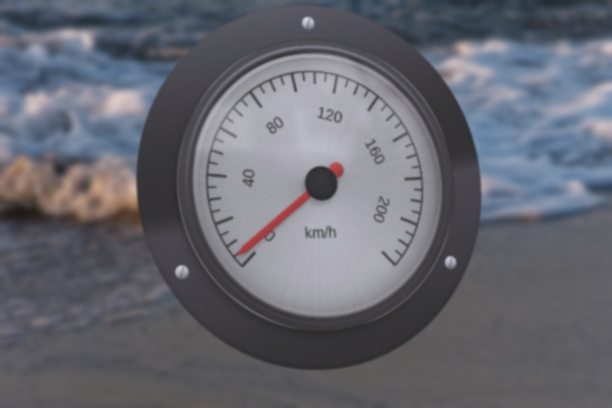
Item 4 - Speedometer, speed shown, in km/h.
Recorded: 5 km/h
